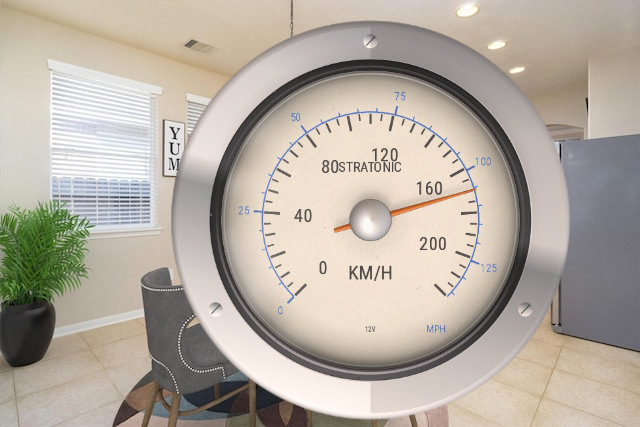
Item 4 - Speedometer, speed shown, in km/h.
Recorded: 170 km/h
